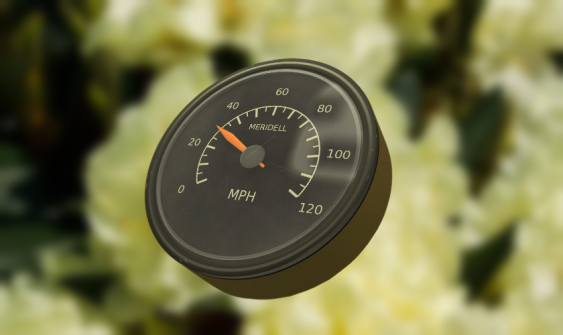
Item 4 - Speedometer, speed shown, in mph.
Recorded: 30 mph
